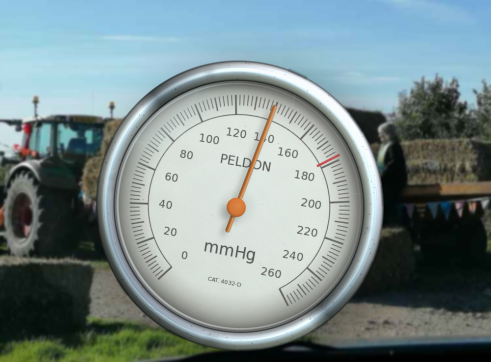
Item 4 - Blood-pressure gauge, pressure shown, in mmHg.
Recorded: 140 mmHg
